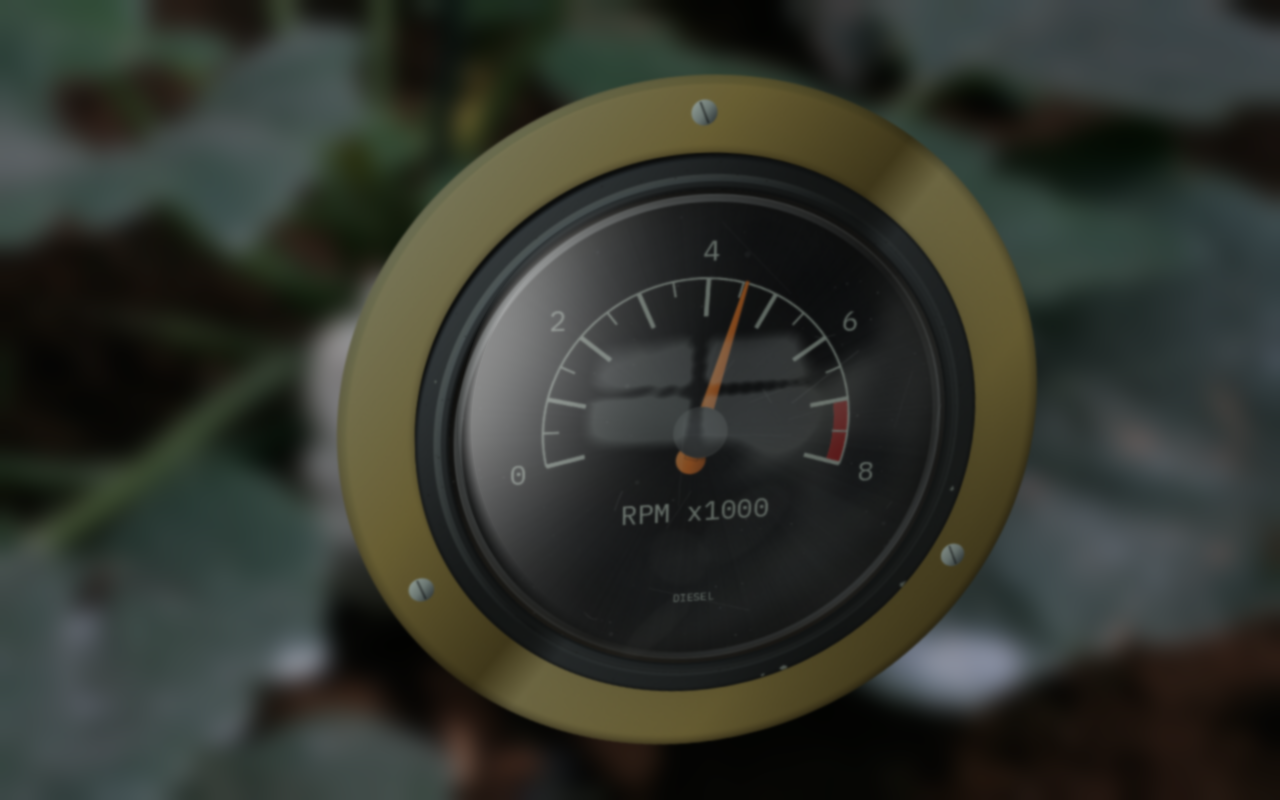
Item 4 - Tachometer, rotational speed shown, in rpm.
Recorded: 4500 rpm
